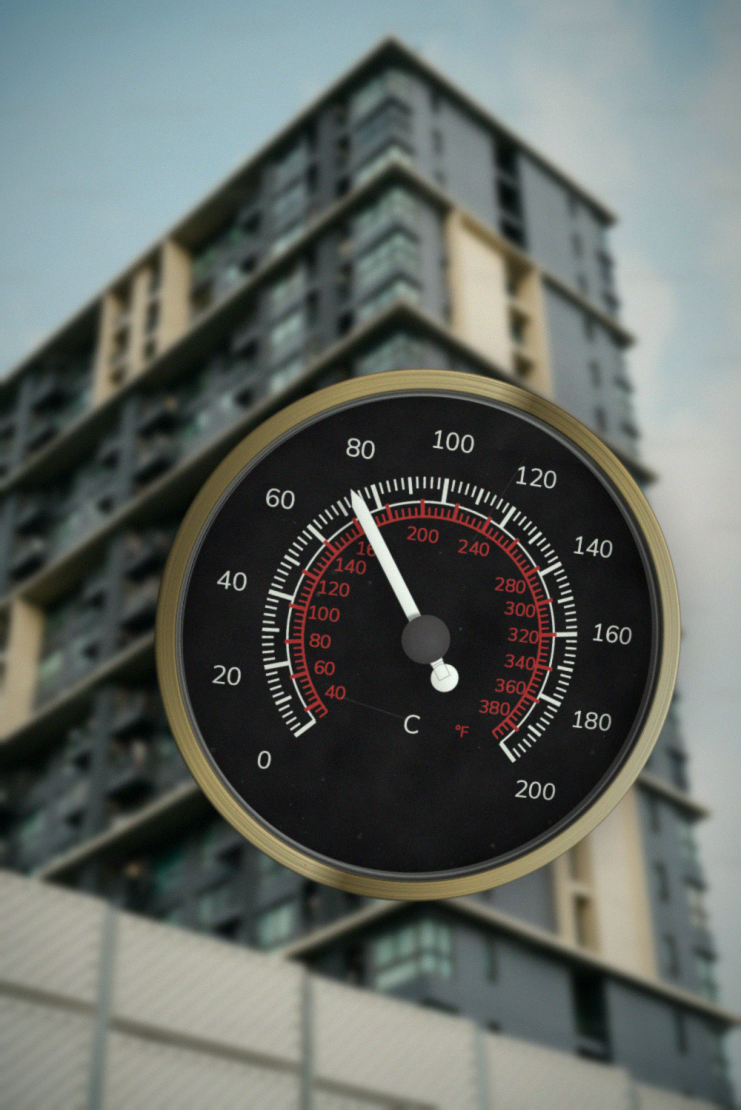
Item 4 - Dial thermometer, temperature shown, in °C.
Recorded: 74 °C
